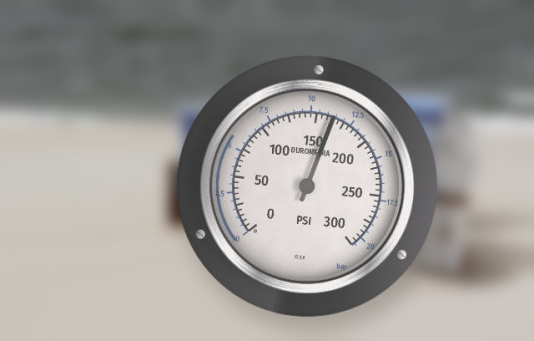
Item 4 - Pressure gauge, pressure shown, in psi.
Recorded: 165 psi
